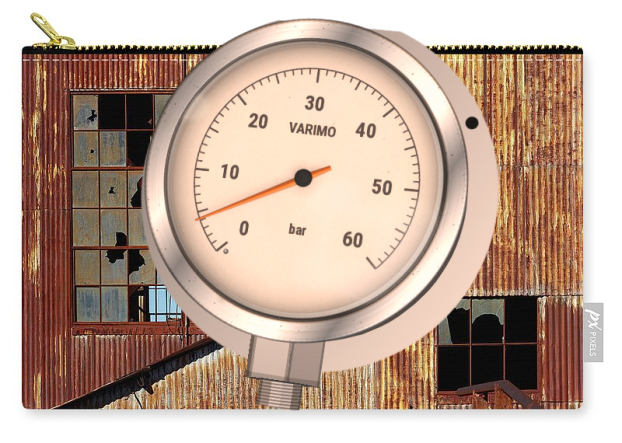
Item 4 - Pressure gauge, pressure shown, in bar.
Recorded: 4 bar
